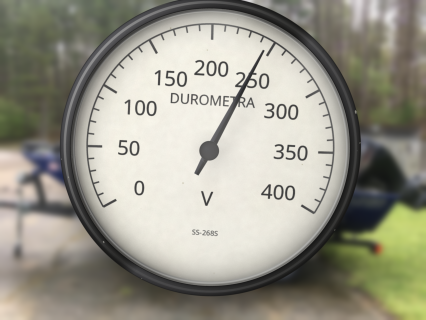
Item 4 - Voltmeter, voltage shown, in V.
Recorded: 245 V
